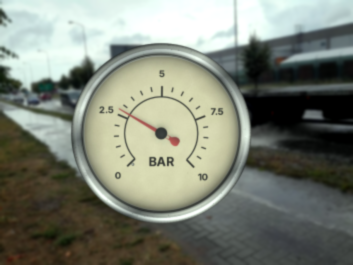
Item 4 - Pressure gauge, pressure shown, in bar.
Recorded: 2.75 bar
